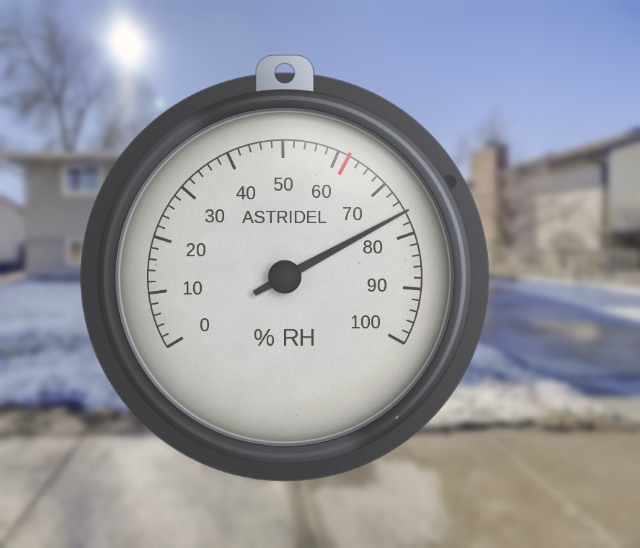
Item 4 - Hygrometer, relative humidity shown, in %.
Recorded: 76 %
